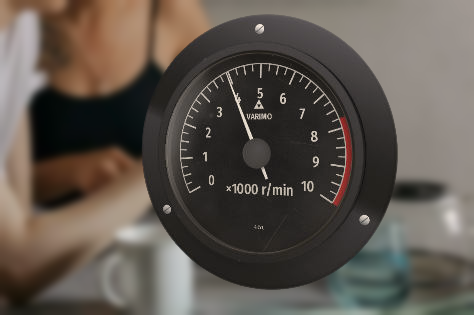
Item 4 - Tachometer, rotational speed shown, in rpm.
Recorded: 4000 rpm
